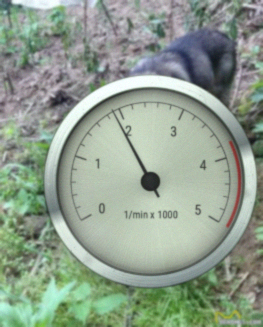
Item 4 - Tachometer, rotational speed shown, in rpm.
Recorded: 1900 rpm
